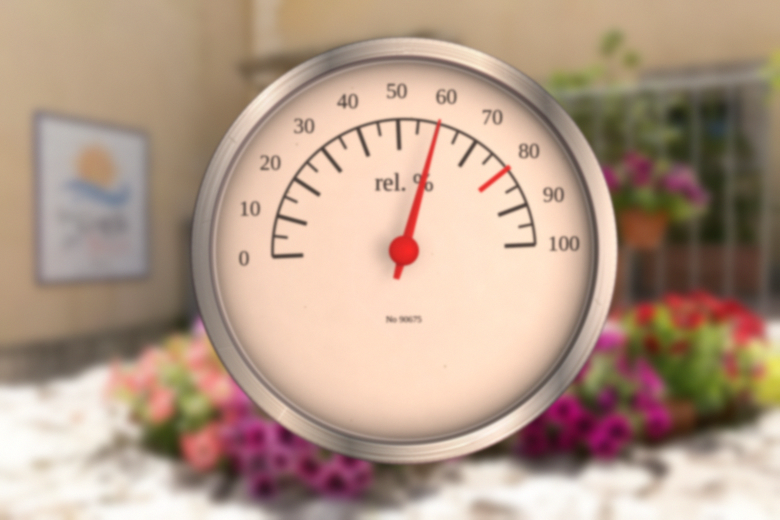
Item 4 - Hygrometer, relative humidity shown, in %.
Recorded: 60 %
